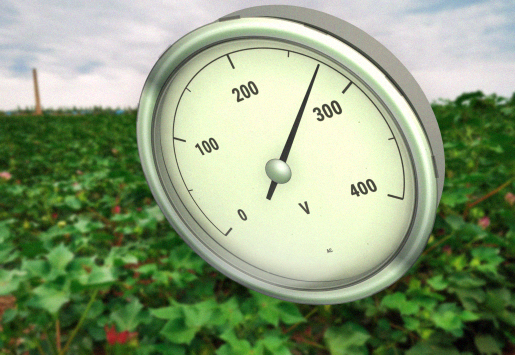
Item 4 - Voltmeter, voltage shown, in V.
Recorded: 275 V
